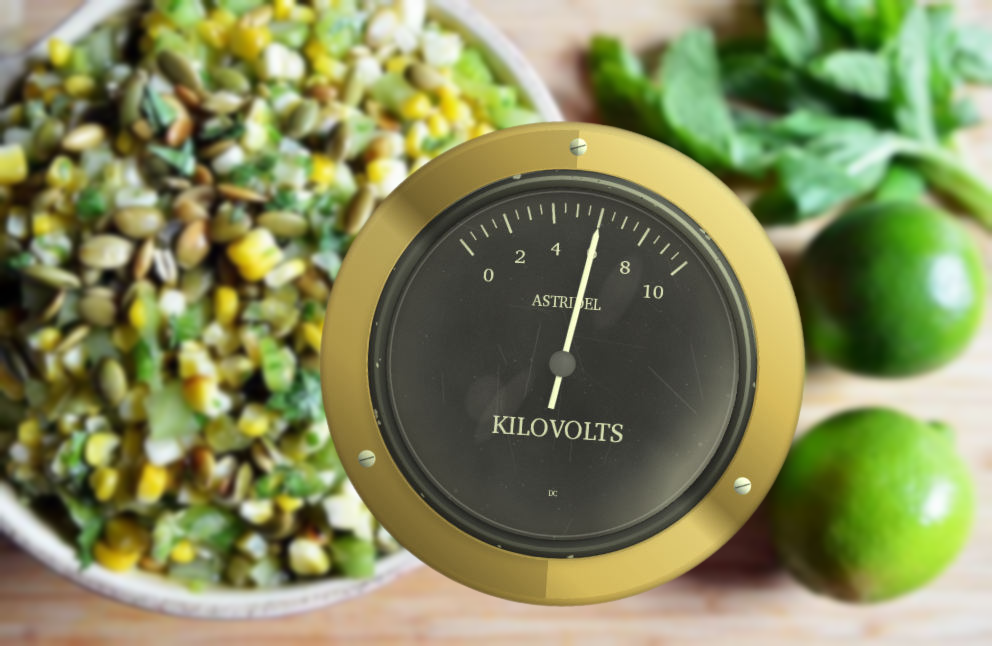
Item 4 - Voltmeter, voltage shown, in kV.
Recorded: 6 kV
